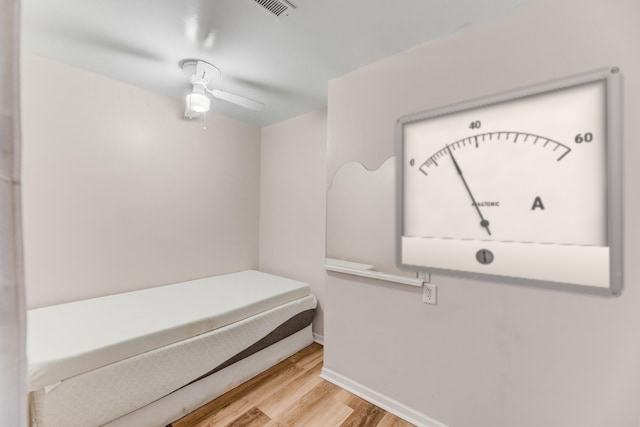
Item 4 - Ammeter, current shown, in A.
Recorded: 30 A
